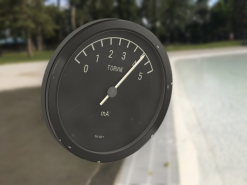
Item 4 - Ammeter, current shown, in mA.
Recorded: 4 mA
